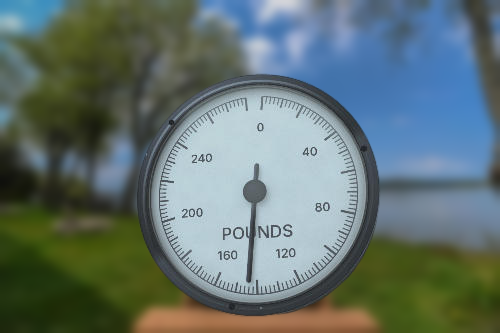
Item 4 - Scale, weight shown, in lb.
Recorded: 144 lb
